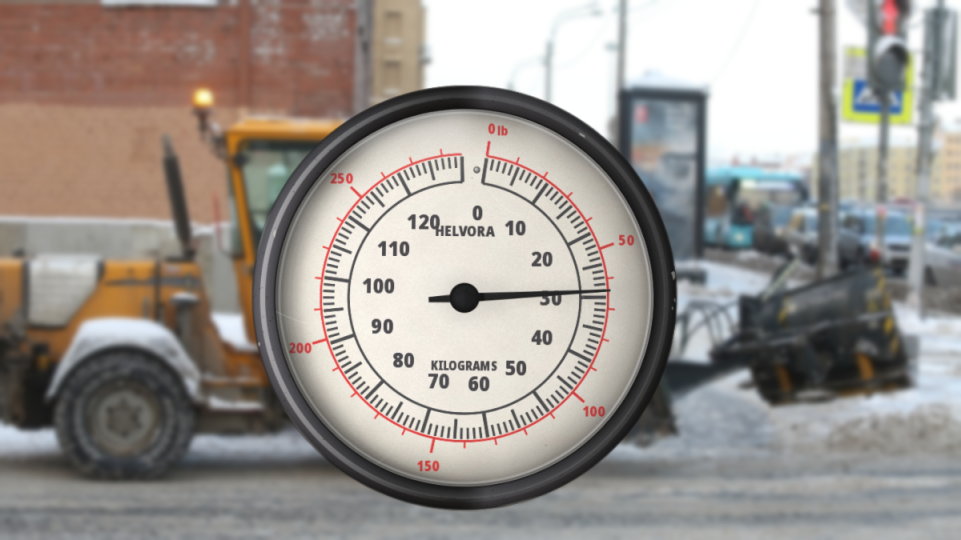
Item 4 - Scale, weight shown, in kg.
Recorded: 29 kg
